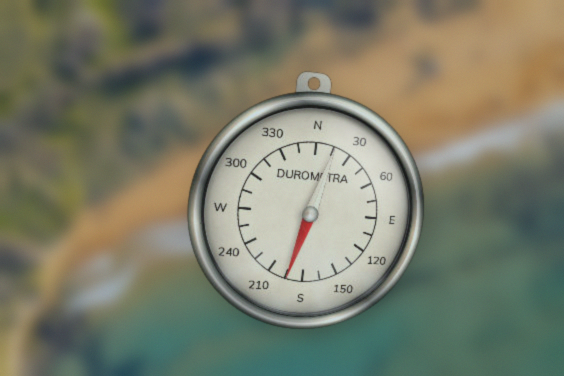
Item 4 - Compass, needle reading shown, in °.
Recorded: 195 °
